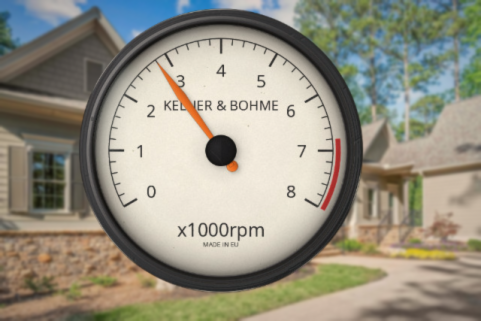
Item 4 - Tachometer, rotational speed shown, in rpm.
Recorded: 2800 rpm
